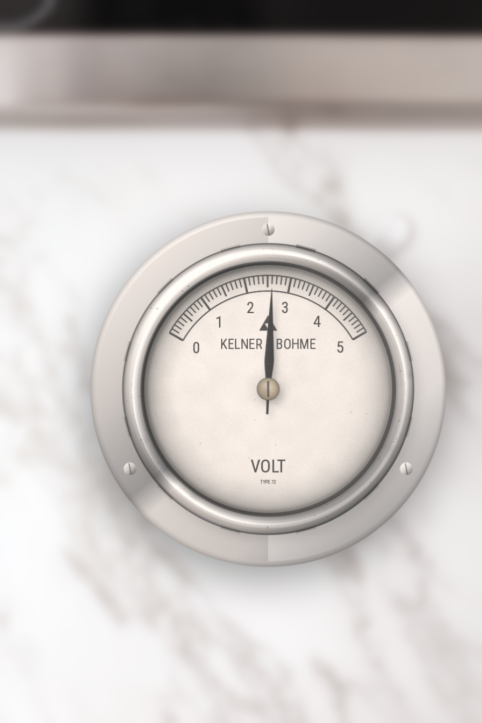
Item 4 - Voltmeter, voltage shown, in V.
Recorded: 2.6 V
